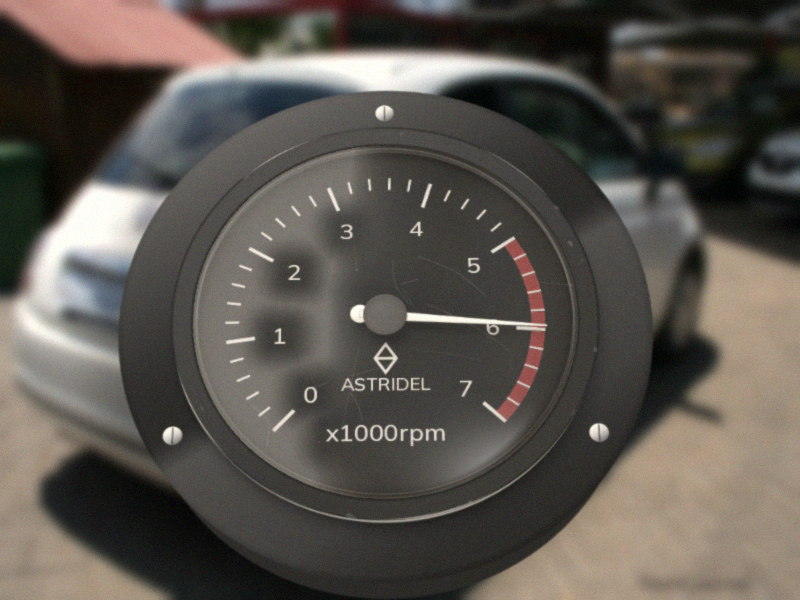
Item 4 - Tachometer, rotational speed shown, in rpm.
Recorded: 6000 rpm
